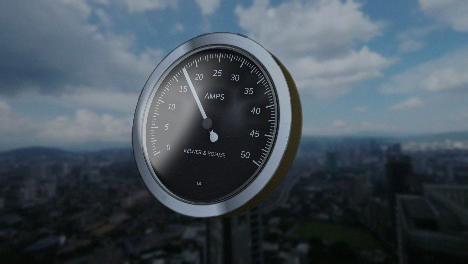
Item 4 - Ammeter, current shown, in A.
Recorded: 17.5 A
